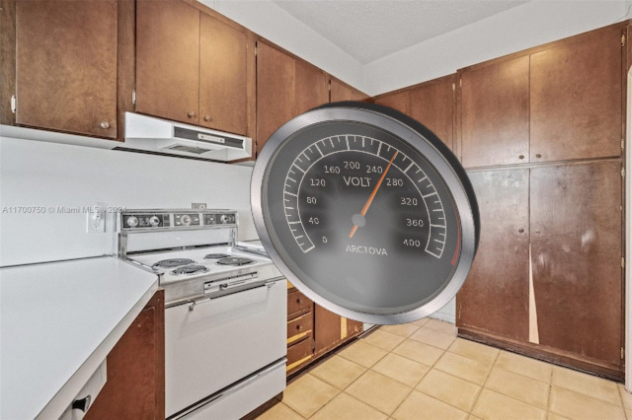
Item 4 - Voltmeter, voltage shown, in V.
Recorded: 260 V
